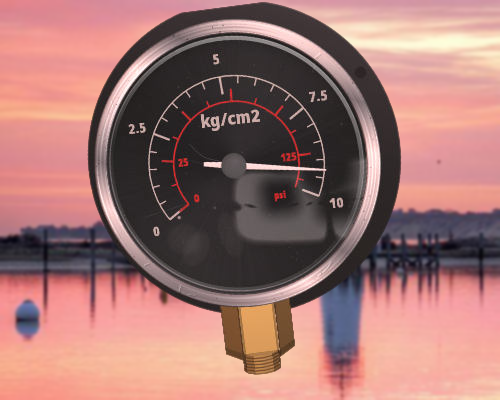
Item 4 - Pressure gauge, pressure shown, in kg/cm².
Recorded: 9.25 kg/cm²
